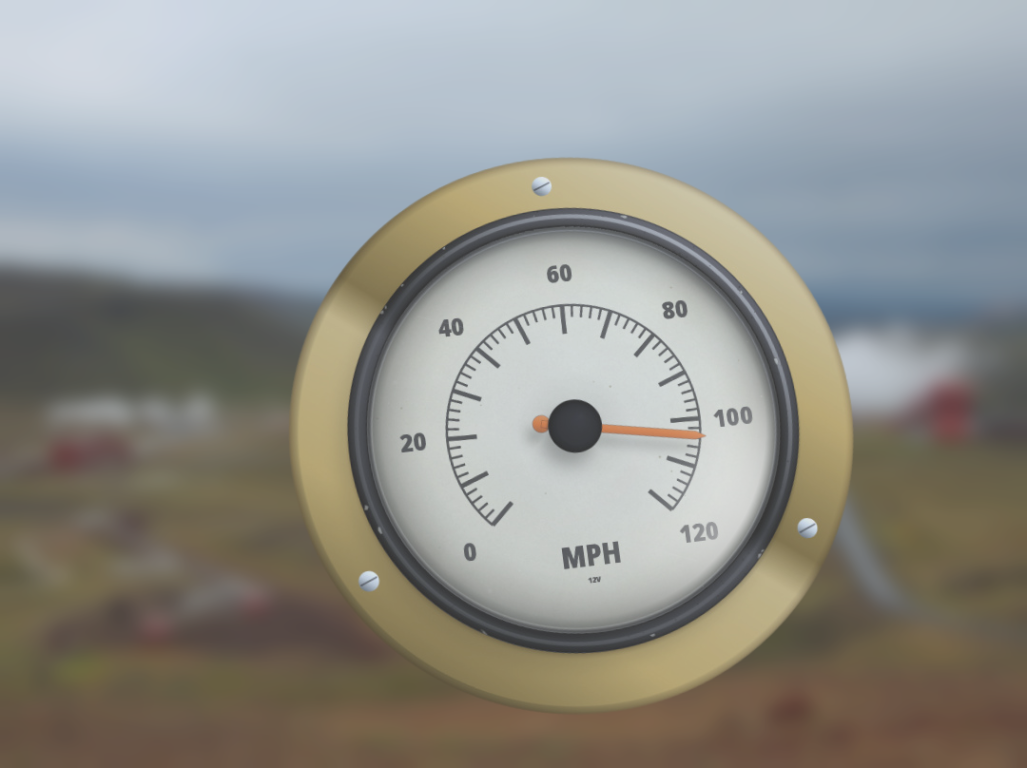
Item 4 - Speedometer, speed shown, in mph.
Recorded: 104 mph
